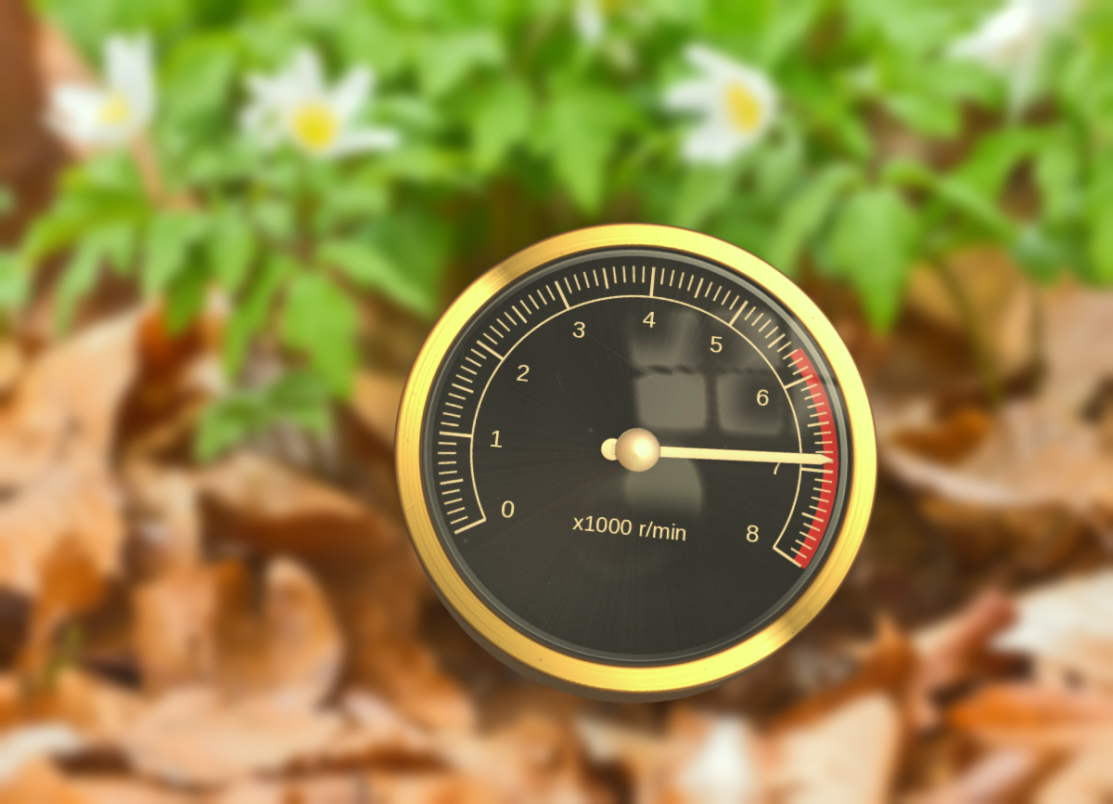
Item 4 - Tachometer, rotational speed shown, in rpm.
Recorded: 6900 rpm
